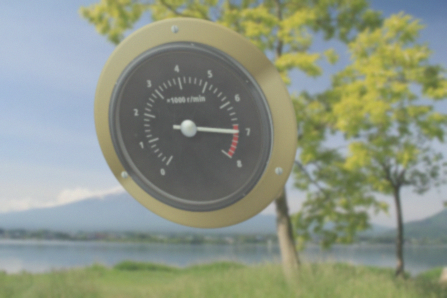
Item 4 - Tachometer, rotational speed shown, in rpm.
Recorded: 7000 rpm
